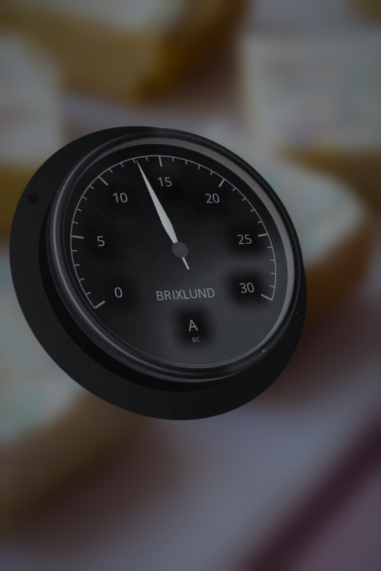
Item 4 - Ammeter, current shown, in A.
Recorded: 13 A
